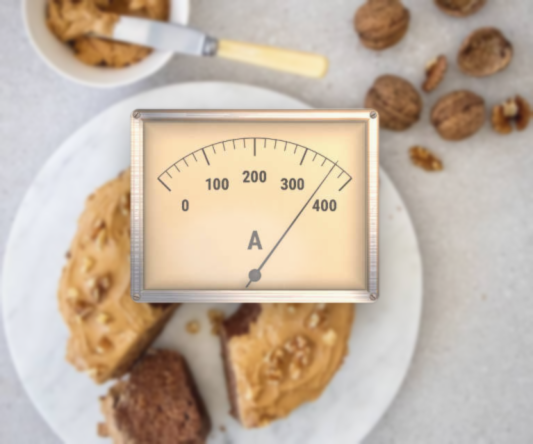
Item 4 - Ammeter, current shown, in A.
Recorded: 360 A
